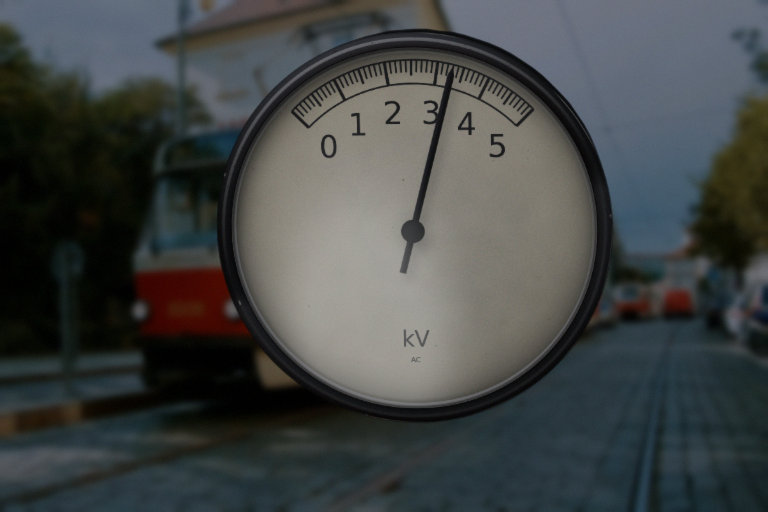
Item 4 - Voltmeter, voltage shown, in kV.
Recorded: 3.3 kV
